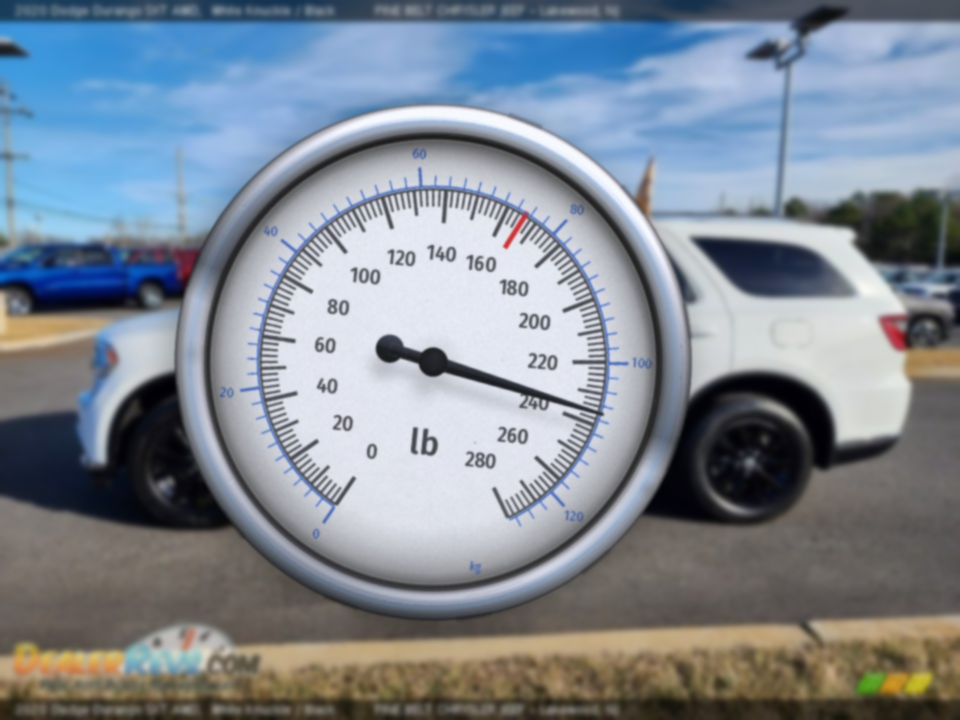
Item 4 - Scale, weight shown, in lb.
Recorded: 236 lb
